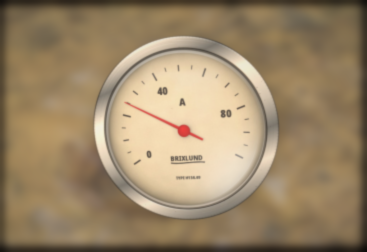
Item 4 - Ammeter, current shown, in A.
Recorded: 25 A
